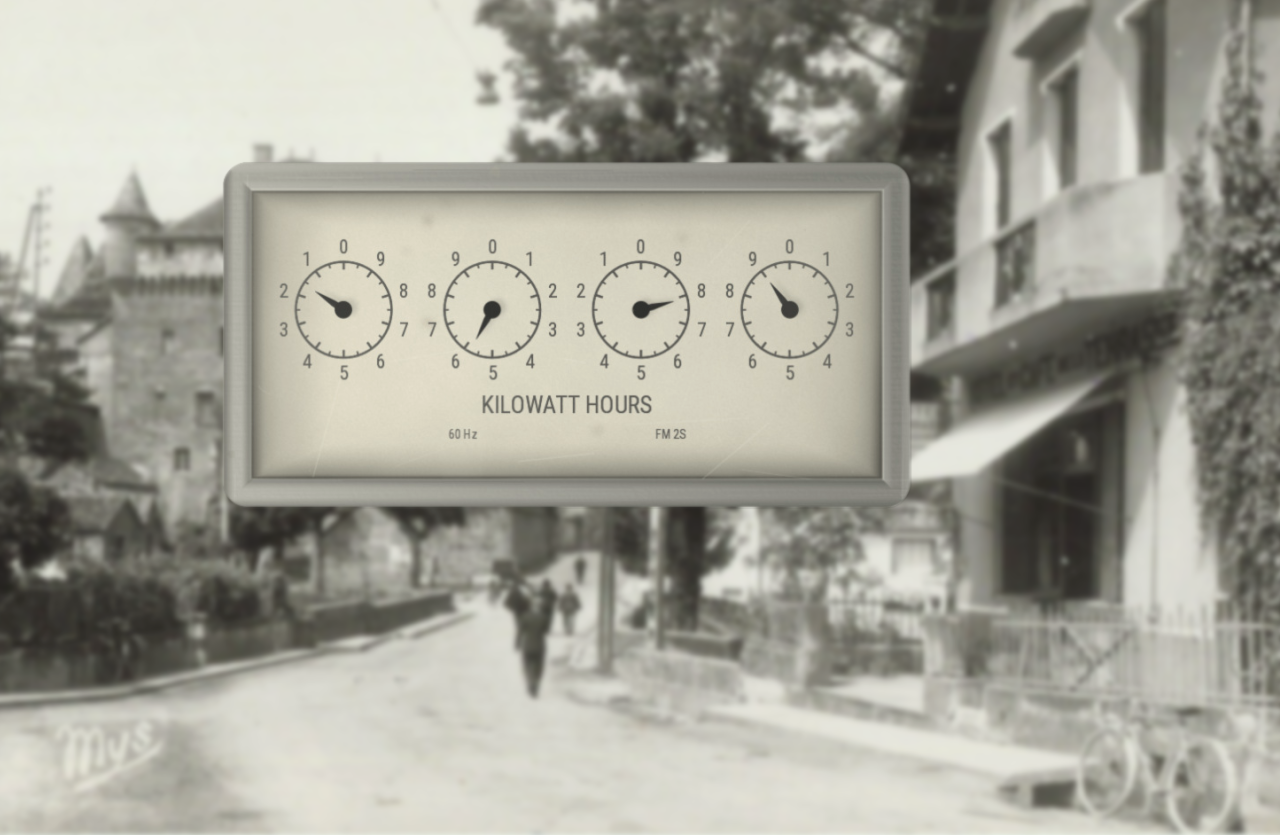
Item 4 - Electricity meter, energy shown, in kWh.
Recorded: 1579 kWh
